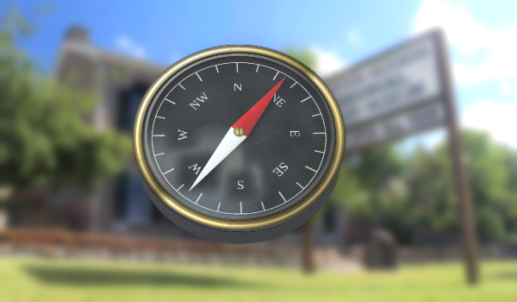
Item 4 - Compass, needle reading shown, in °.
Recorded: 37.5 °
